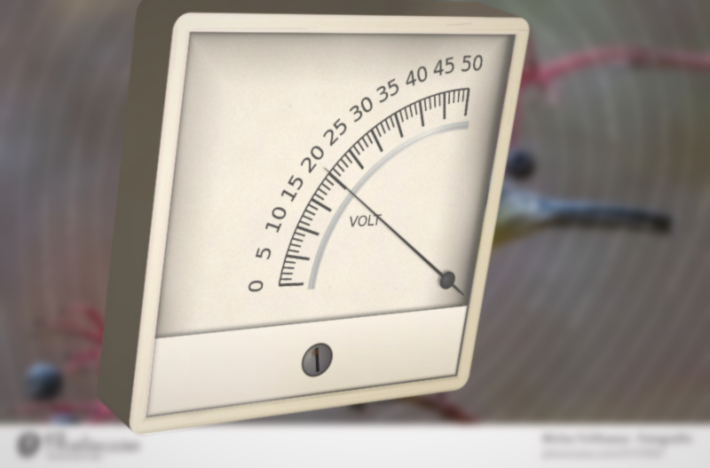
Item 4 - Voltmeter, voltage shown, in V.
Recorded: 20 V
